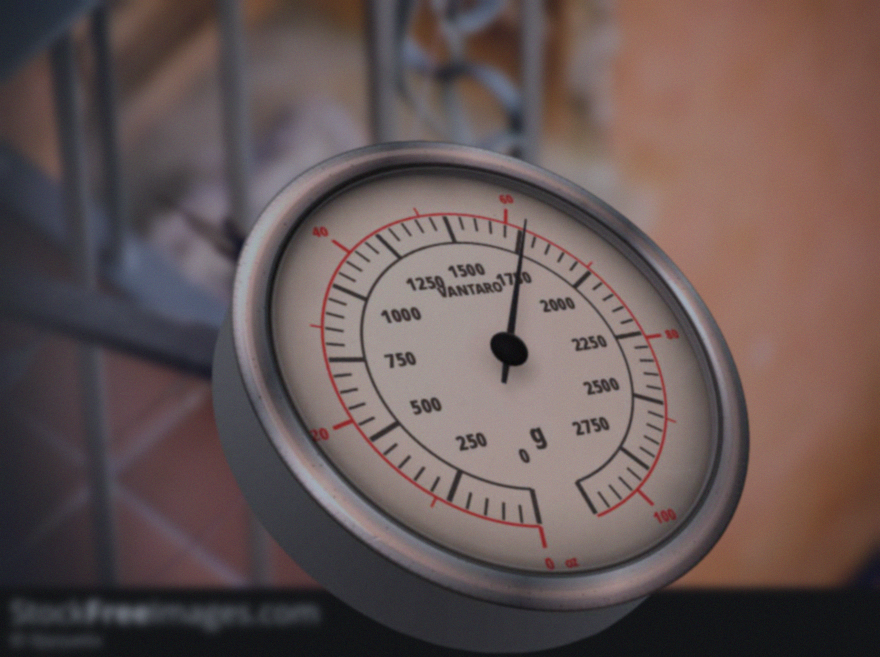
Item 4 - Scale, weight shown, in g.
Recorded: 1750 g
